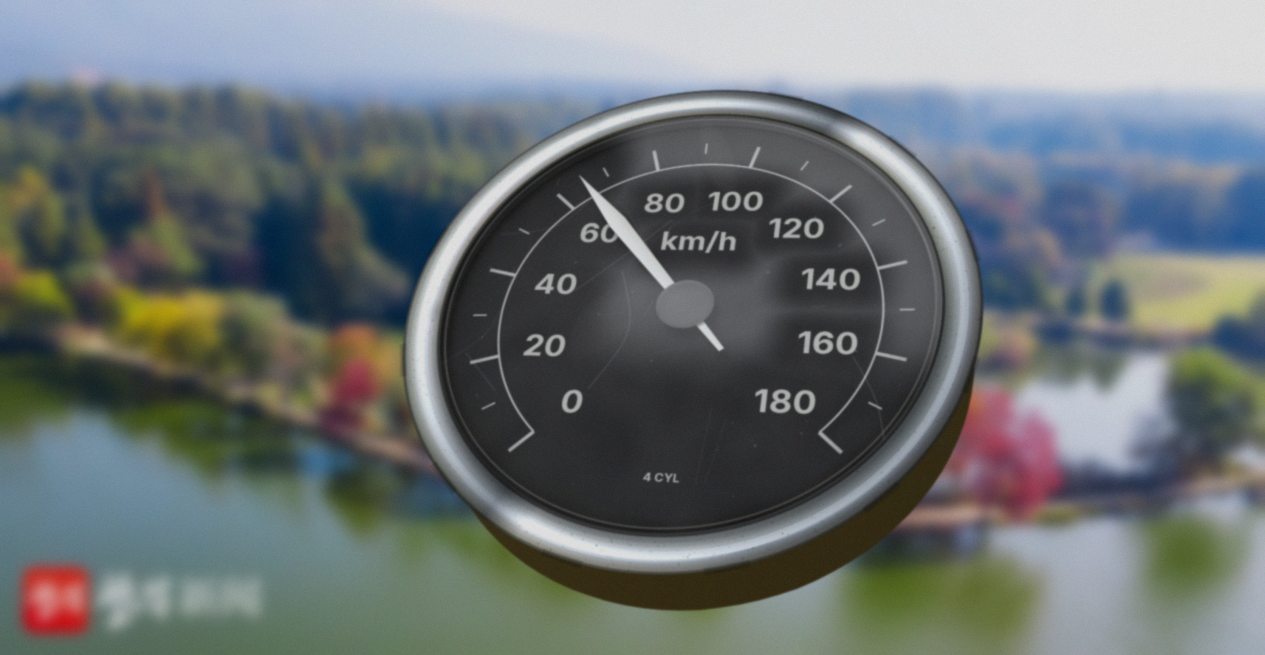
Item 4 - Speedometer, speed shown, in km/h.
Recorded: 65 km/h
